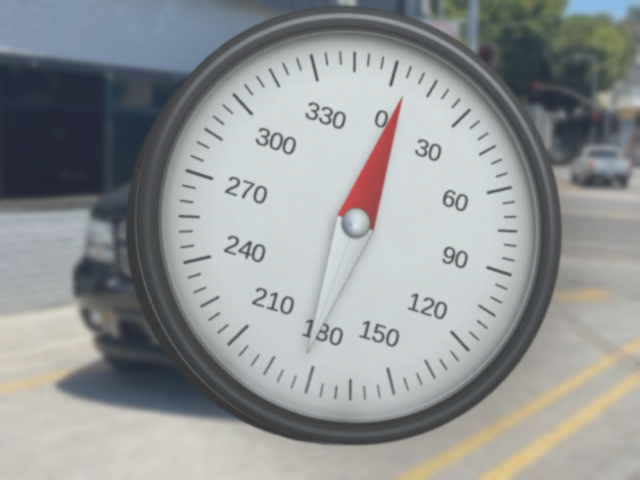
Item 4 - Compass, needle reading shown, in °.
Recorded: 5 °
